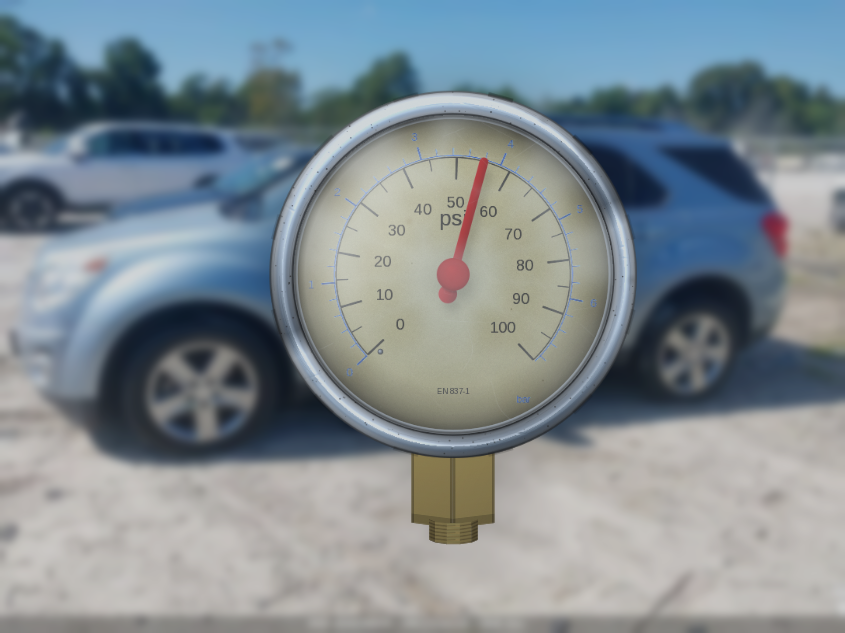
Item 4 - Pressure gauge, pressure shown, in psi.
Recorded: 55 psi
